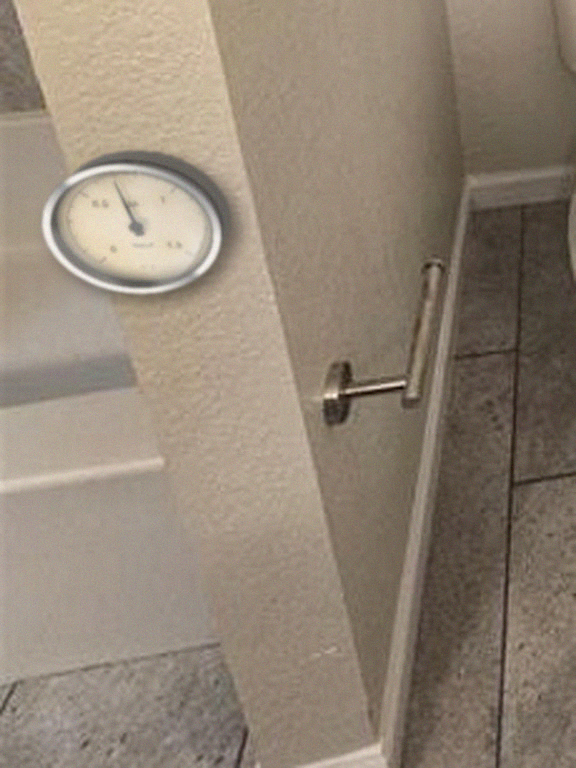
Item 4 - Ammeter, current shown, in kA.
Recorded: 0.7 kA
